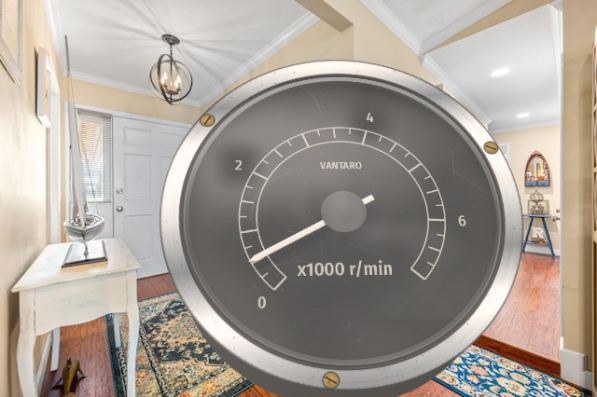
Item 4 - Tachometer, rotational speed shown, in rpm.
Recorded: 500 rpm
